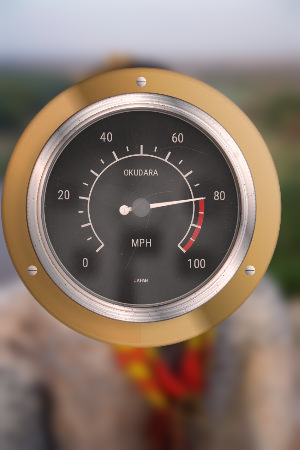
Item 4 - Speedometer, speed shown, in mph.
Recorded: 80 mph
